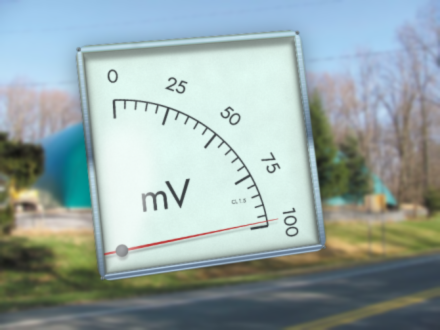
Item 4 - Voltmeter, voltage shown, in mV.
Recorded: 97.5 mV
